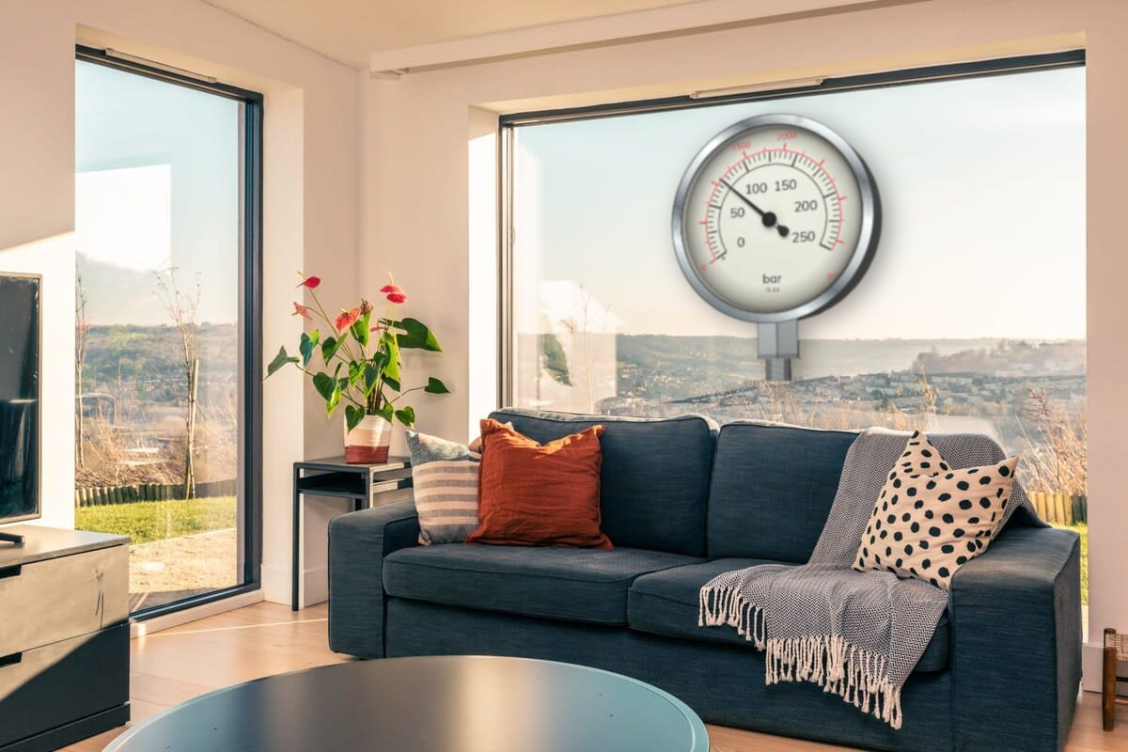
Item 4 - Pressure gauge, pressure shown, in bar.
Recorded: 75 bar
